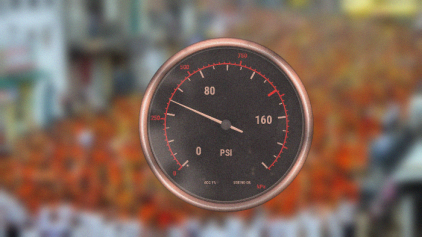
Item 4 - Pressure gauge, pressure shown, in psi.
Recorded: 50 psi
